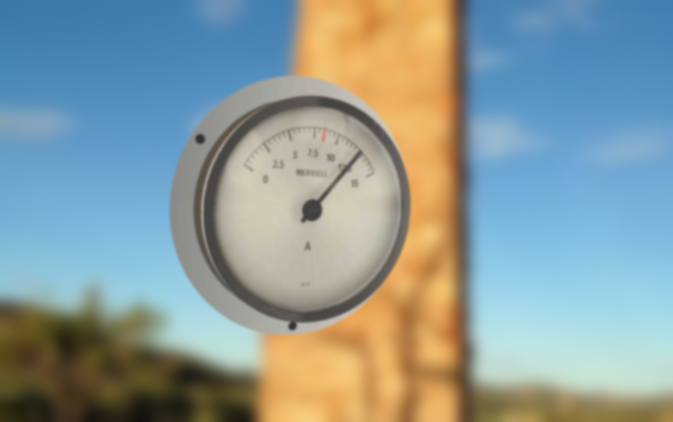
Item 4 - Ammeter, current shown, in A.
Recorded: 12.5 A
